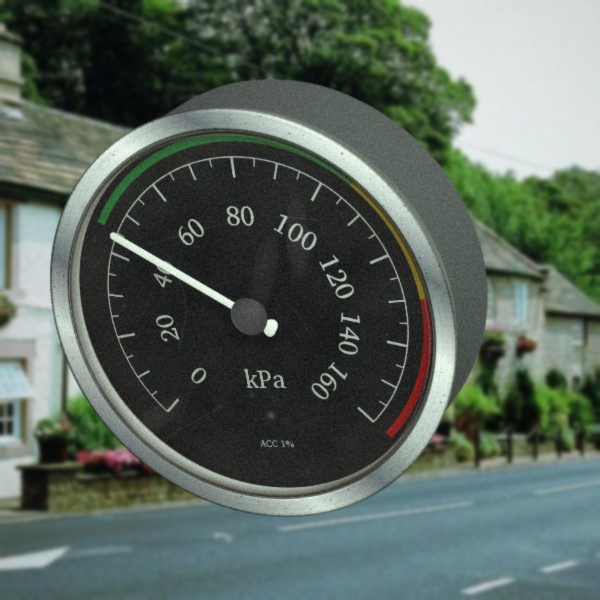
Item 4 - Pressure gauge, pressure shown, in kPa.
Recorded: 45 kPa
